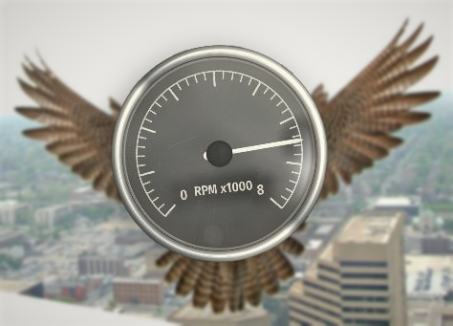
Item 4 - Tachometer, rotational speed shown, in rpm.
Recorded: 6500 rpm
